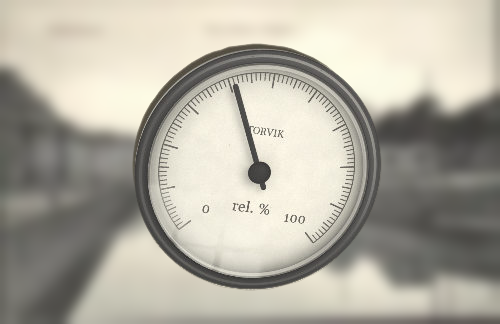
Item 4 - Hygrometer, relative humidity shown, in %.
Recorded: 41 %
